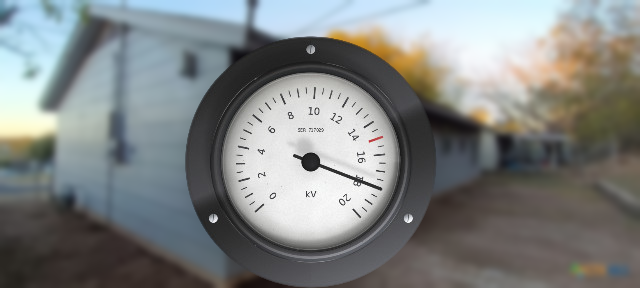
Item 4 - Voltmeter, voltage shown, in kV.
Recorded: 18 kV
